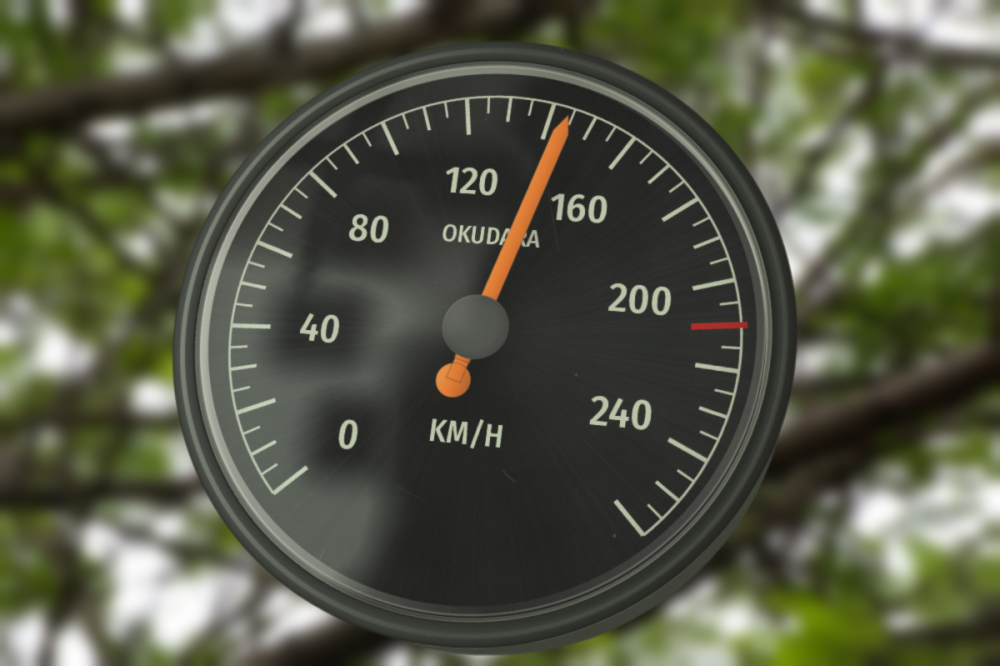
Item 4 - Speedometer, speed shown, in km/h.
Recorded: 145 km/h
